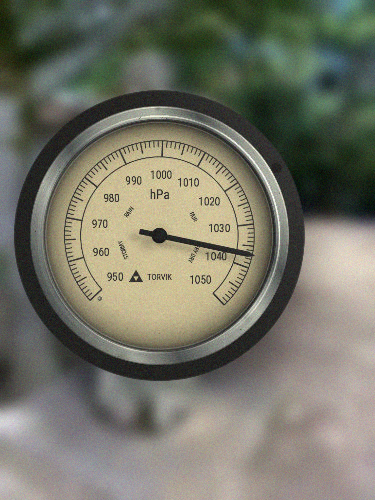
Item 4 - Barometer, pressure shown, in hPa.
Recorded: 1037 hPa
